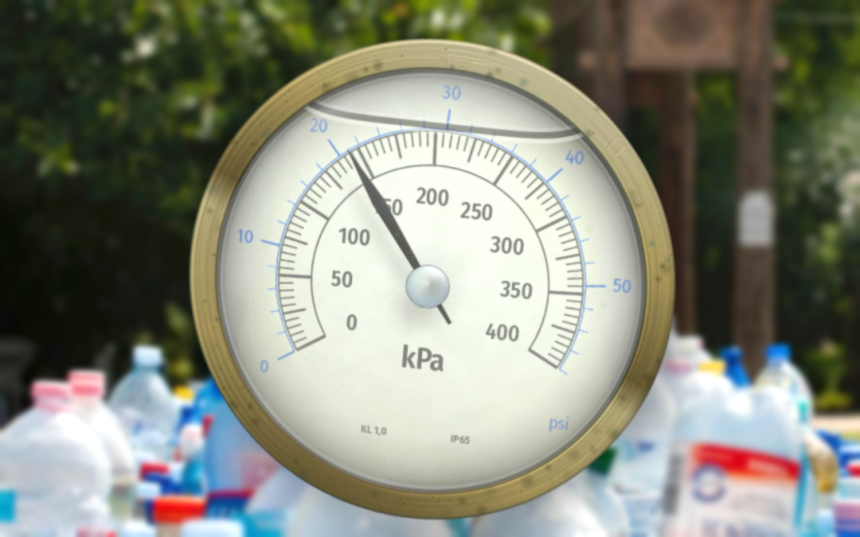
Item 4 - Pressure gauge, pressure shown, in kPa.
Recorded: 145 kPa
